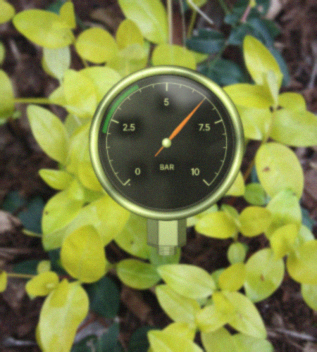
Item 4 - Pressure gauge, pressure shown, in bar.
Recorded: 6.5 bar
